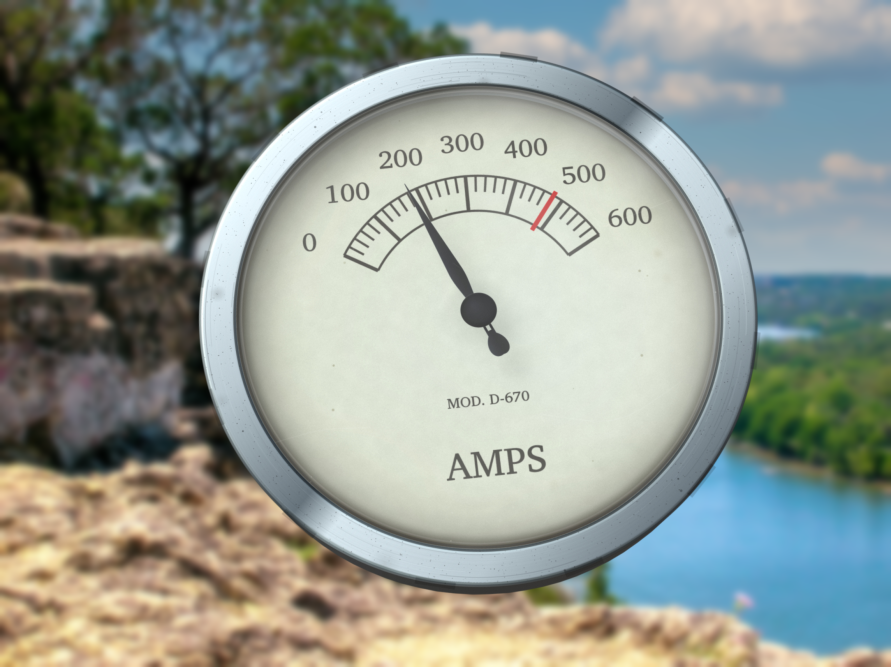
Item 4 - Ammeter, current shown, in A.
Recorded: 180 A
